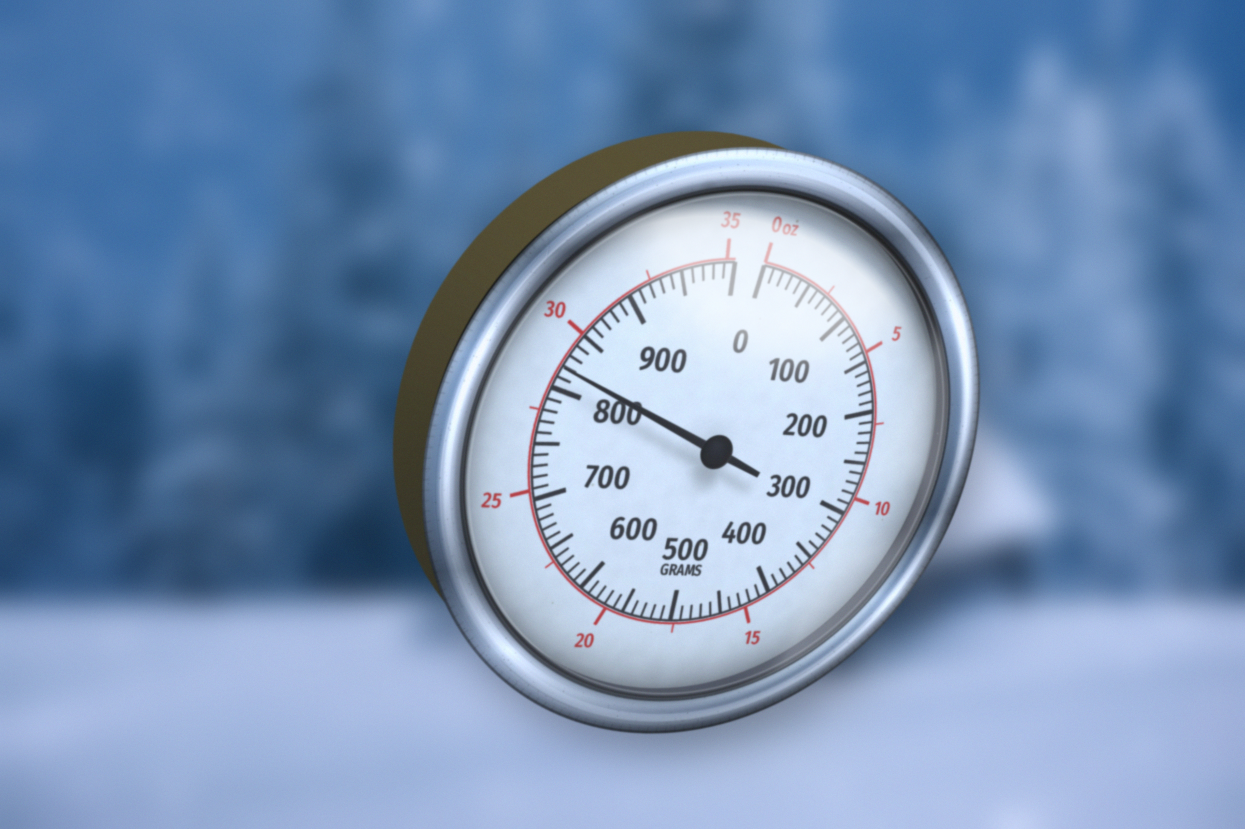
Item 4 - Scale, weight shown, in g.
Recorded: 820 g
